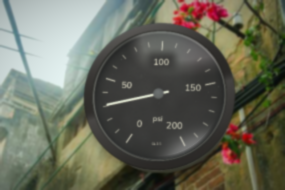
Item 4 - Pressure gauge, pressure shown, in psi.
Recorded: 30 psi
